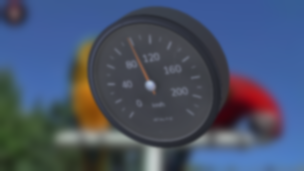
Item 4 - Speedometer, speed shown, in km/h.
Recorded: 100 km/h
